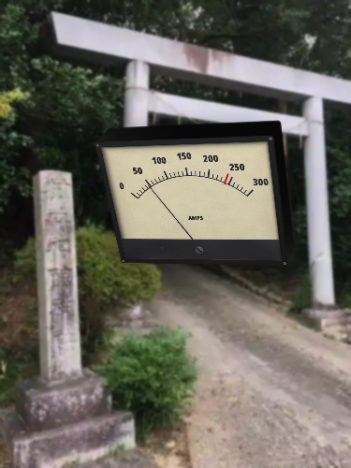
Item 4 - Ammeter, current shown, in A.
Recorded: 50 A
